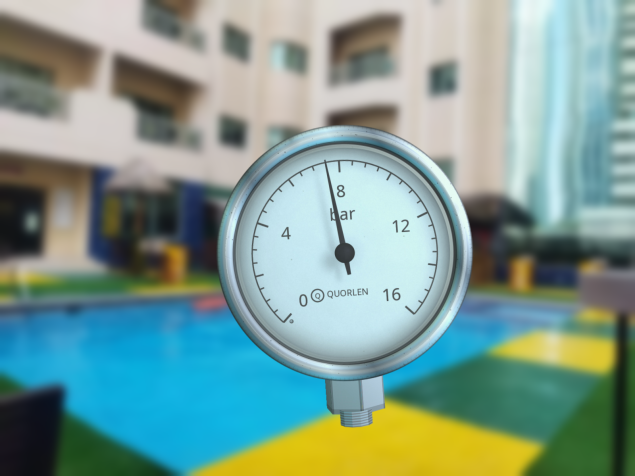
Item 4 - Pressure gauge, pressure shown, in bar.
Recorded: 7.5 bar
